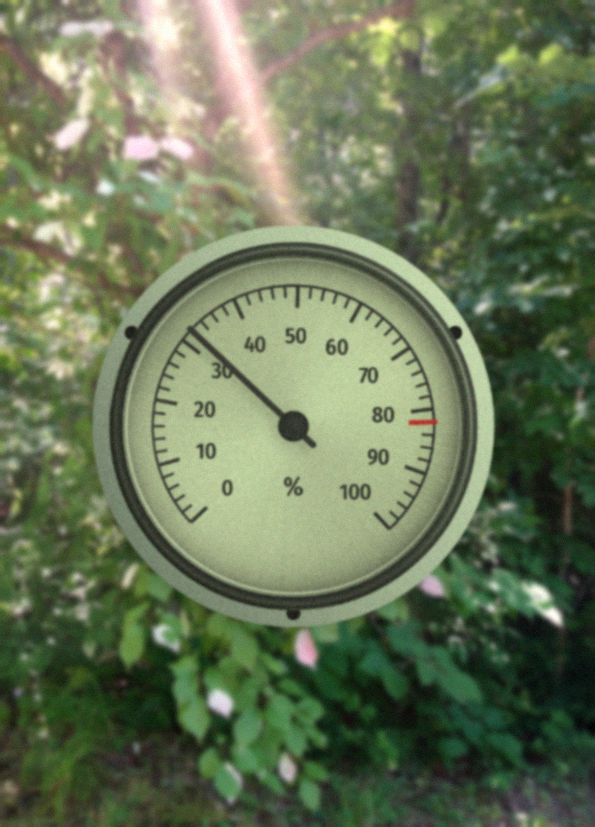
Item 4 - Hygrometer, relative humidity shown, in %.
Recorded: 32 %
